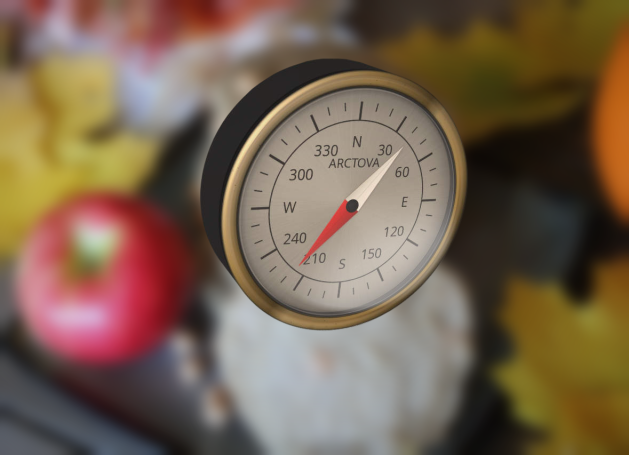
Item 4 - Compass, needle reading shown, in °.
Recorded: 220 °
